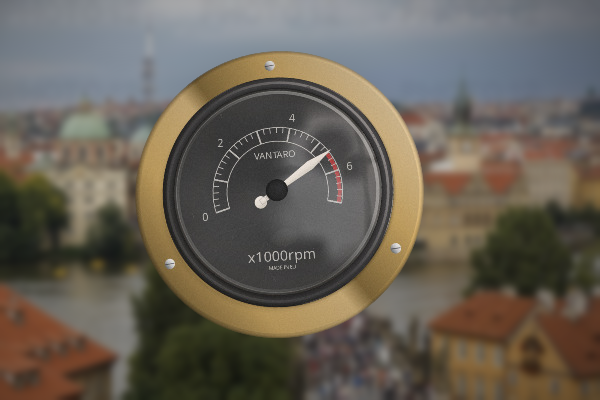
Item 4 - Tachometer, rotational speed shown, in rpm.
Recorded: 5400 rpm
